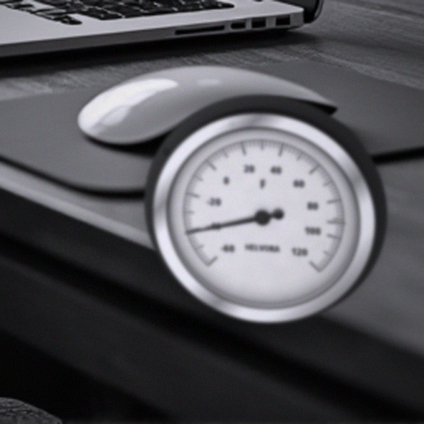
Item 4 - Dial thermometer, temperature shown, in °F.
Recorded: -40 °F
